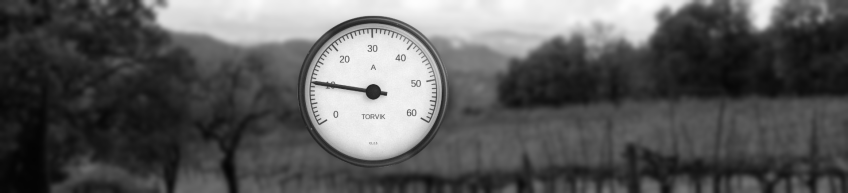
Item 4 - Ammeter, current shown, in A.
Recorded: 10 A
